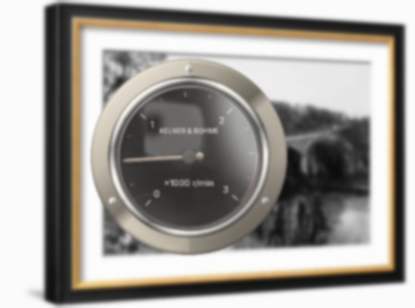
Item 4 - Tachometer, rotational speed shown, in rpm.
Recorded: 500 rpm
